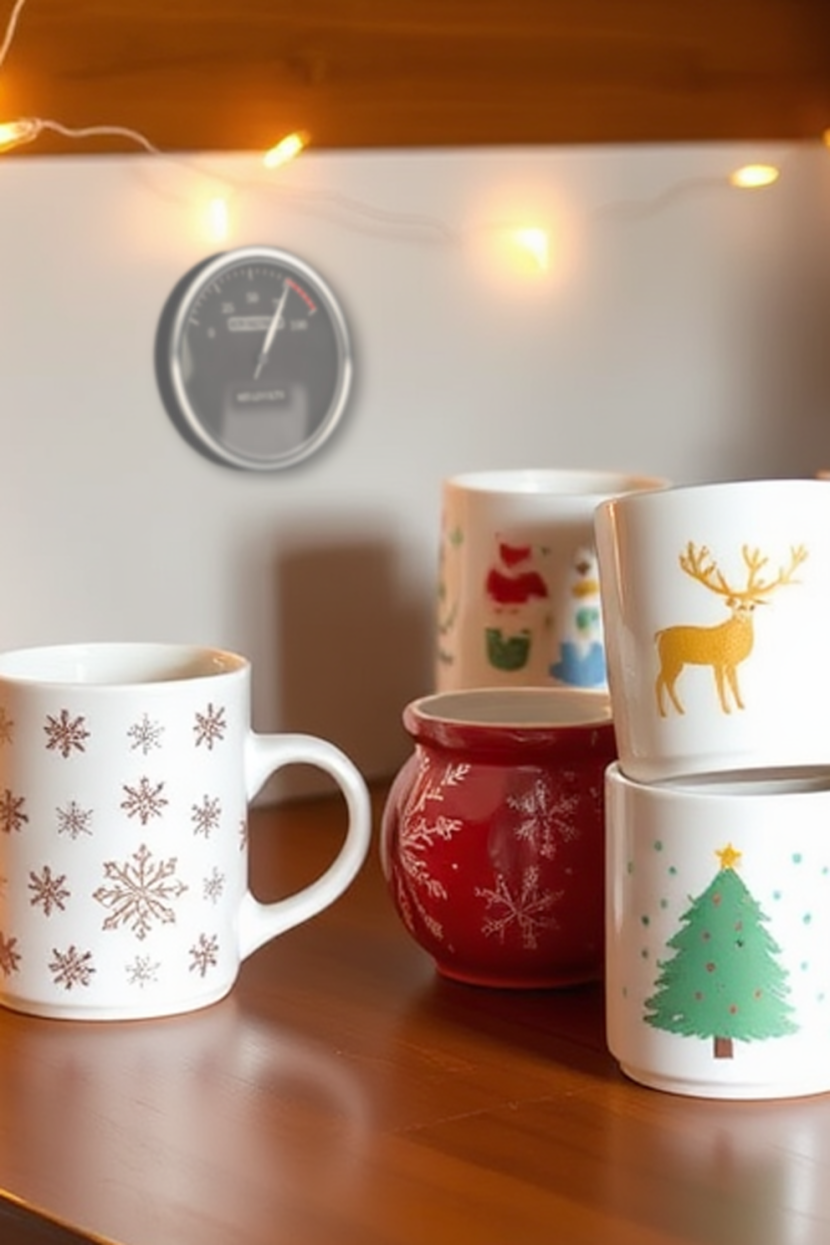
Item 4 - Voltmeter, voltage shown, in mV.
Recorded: 75 mV
